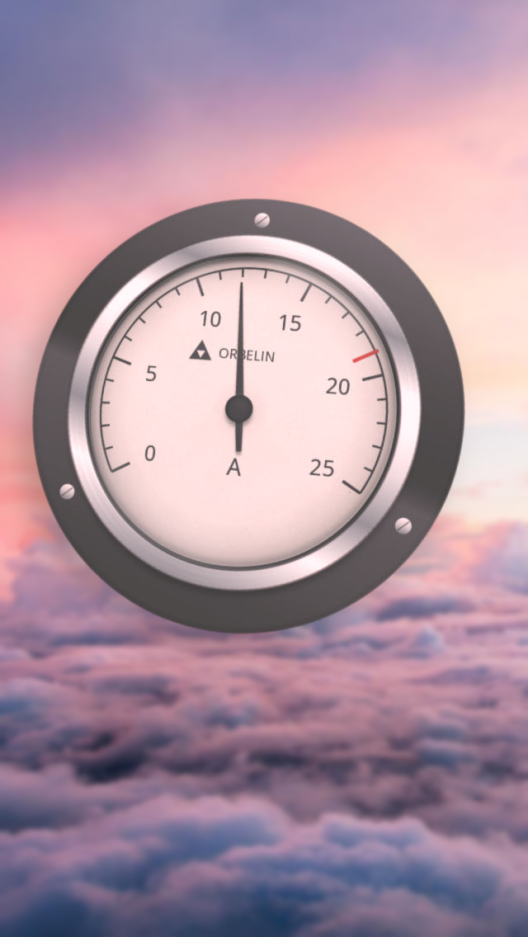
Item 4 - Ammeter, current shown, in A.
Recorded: 12 A
